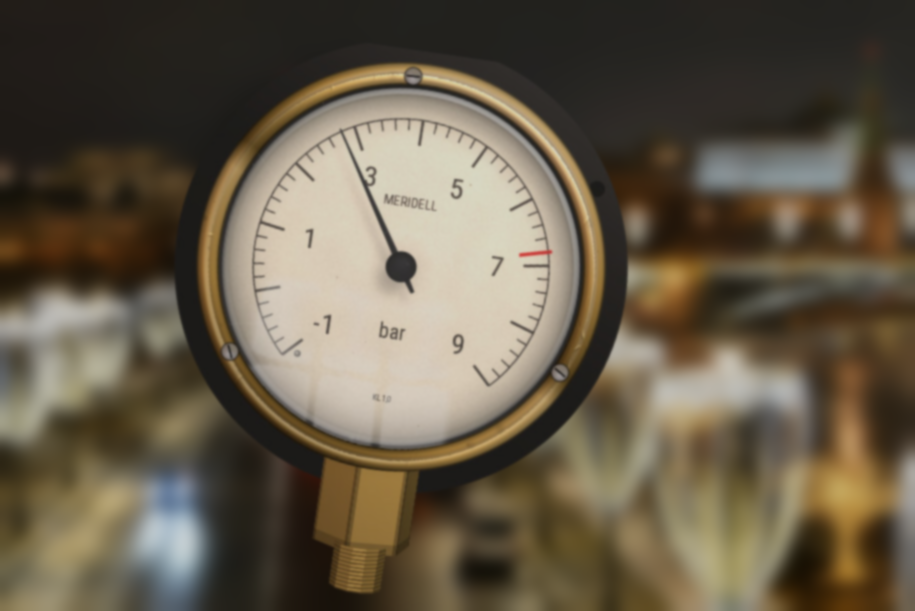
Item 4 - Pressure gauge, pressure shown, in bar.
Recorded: 2.8 bar
